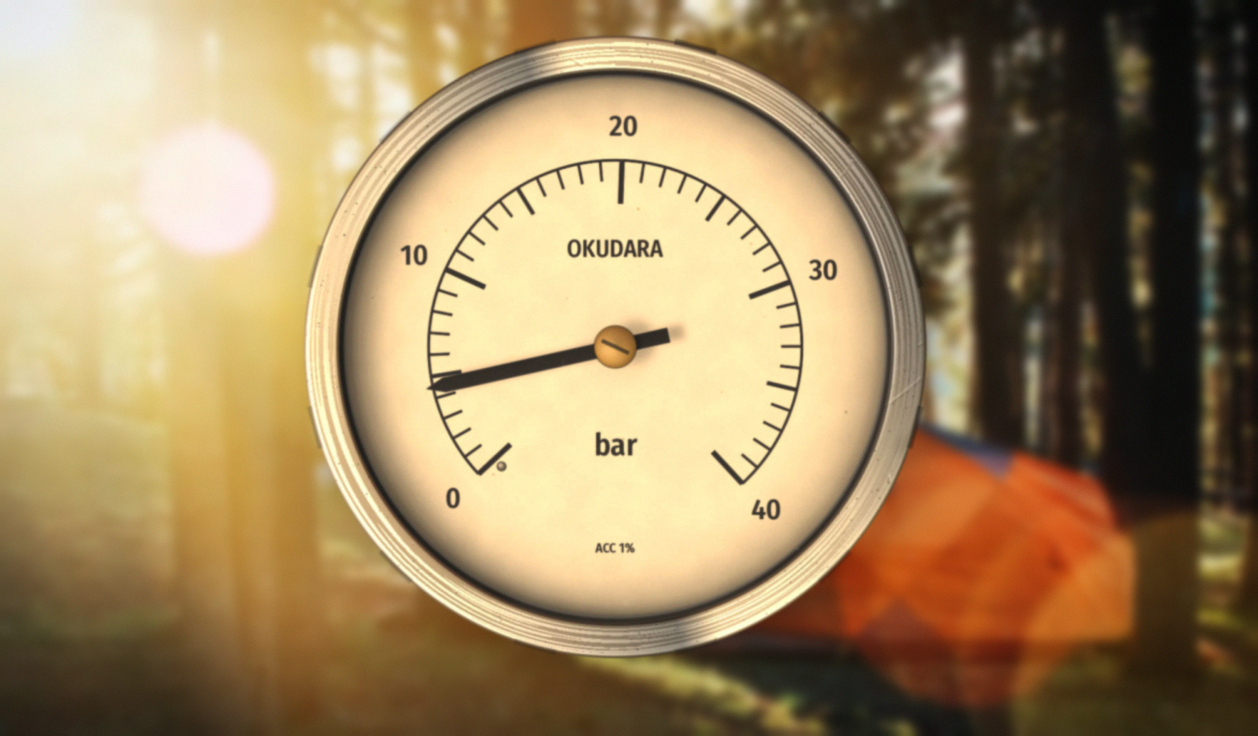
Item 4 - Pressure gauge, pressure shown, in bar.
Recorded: 4.5 bar
